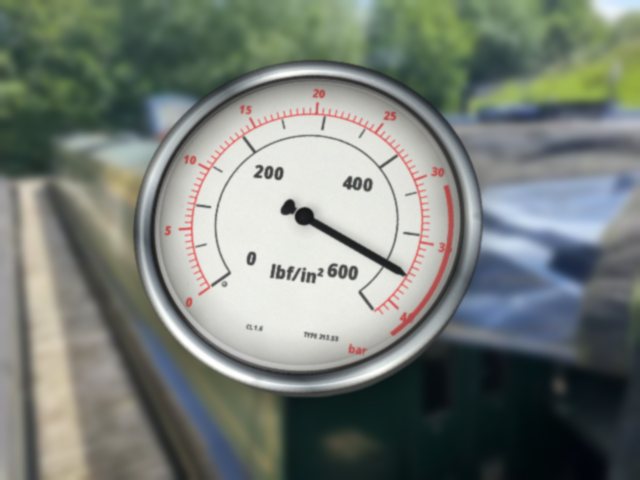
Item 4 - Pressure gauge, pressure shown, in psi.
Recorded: 550 psi
